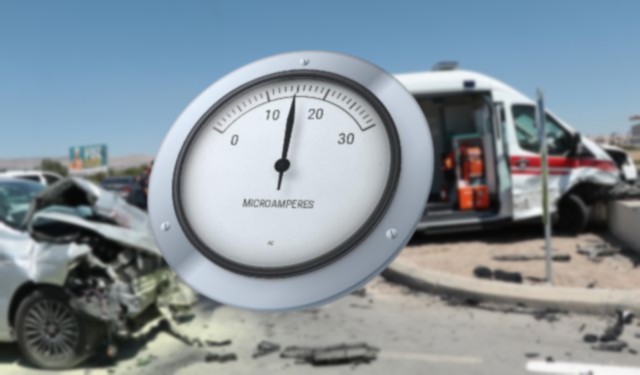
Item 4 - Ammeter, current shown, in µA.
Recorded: 15 µA
